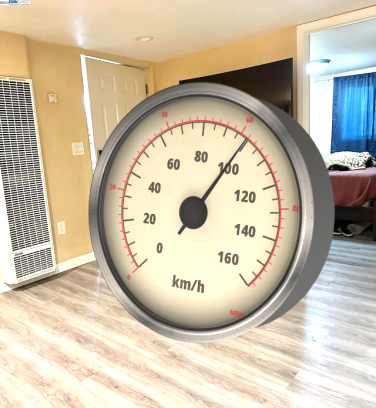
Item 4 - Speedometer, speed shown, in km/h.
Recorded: 100 km/h
